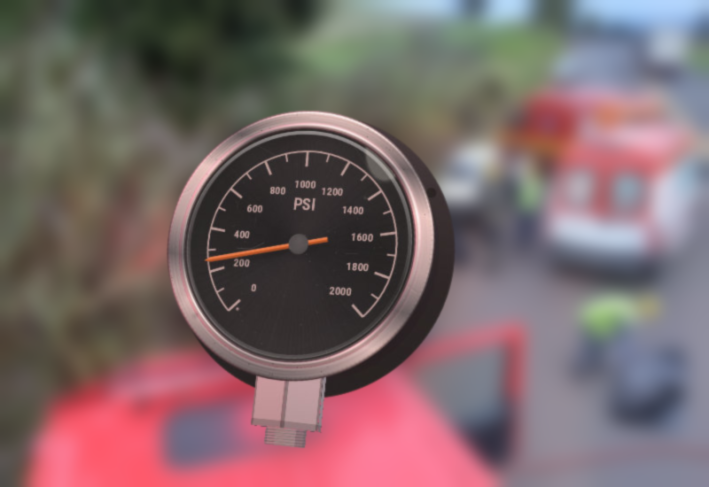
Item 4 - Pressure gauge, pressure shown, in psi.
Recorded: 250 psi
